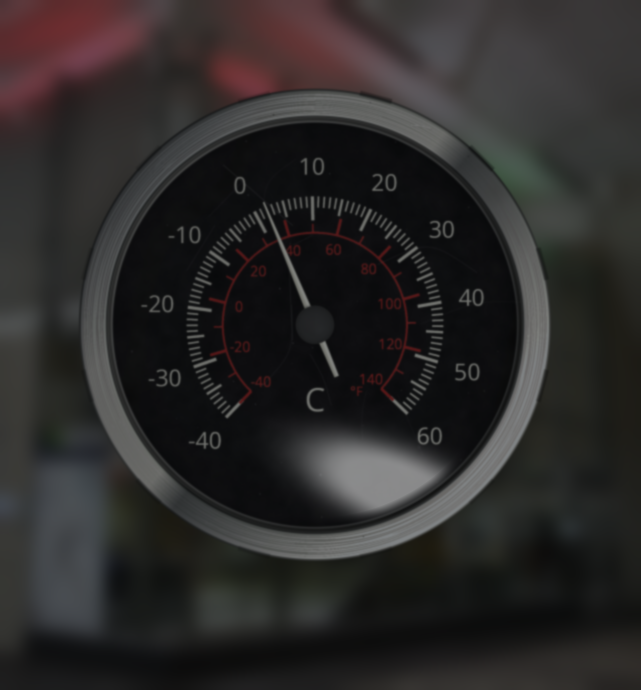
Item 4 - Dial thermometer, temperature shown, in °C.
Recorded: 2 °C
